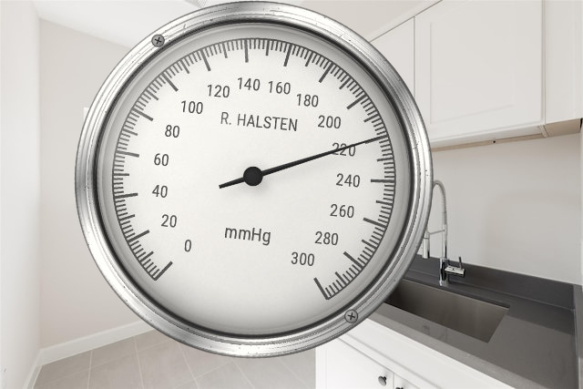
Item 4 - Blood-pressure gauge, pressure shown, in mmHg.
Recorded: 220 mmHg
